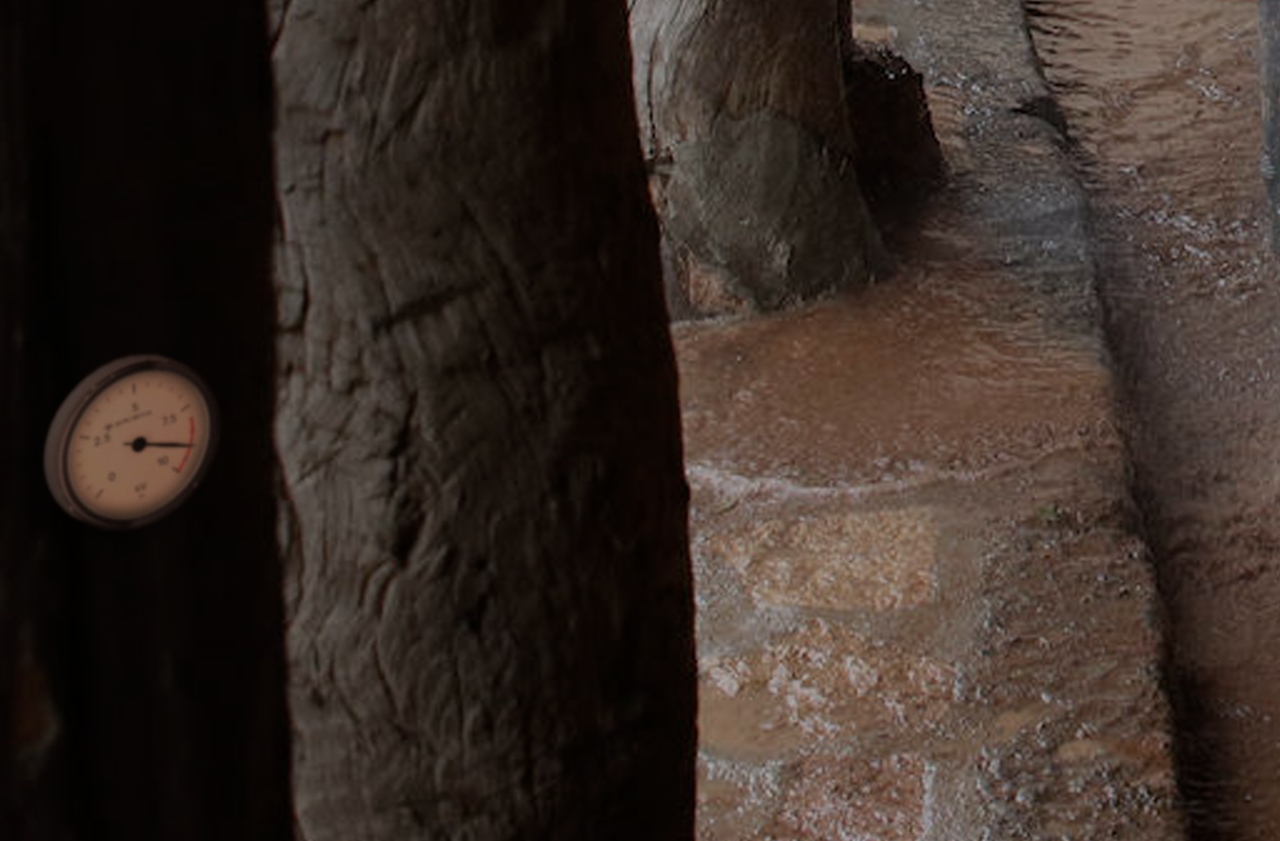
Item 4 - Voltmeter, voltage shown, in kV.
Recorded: 9 kV
